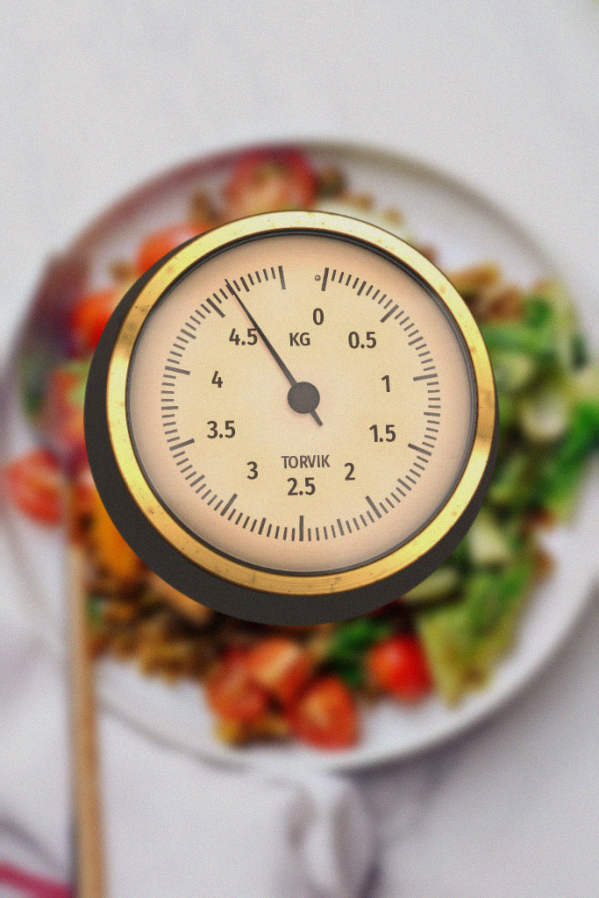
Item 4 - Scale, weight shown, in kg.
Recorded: 4.65 kg
